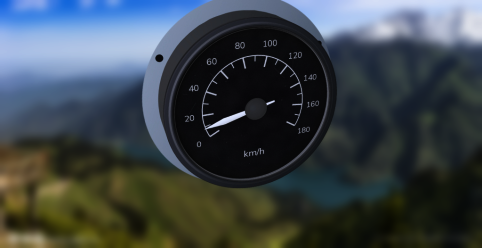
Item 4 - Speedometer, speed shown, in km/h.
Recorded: 10 km/h
